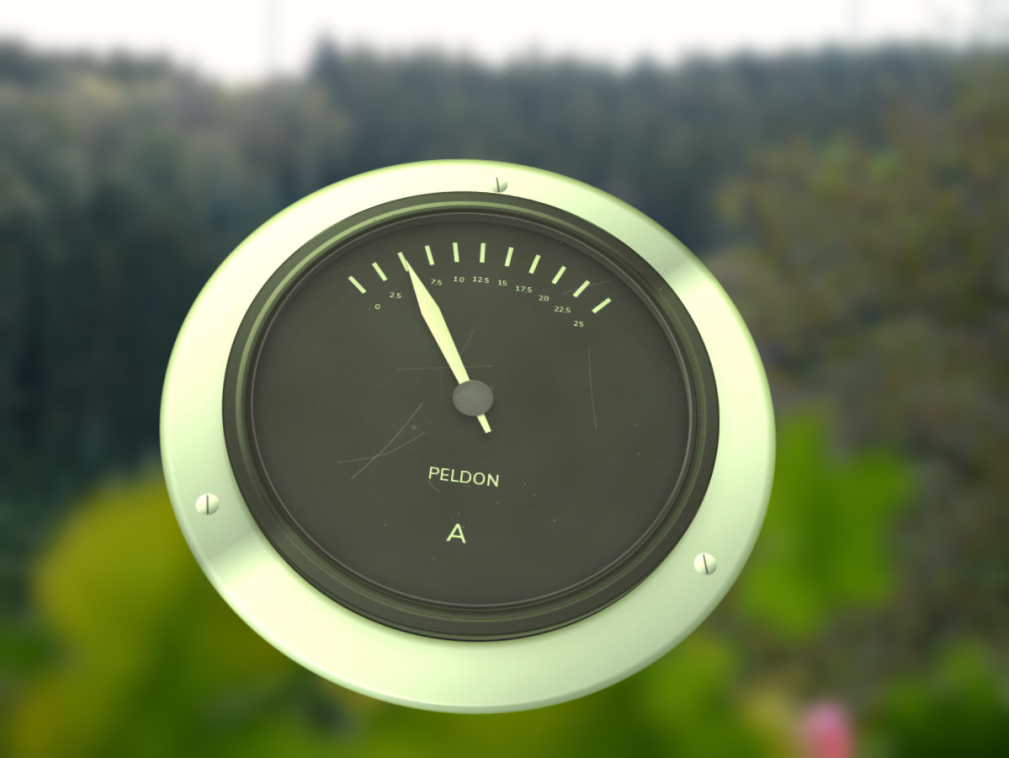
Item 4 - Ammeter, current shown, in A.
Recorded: 5 A
